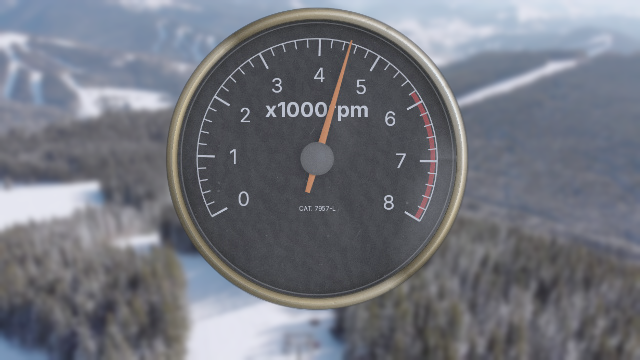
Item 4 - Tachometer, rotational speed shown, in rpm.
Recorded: 4500 rpm
